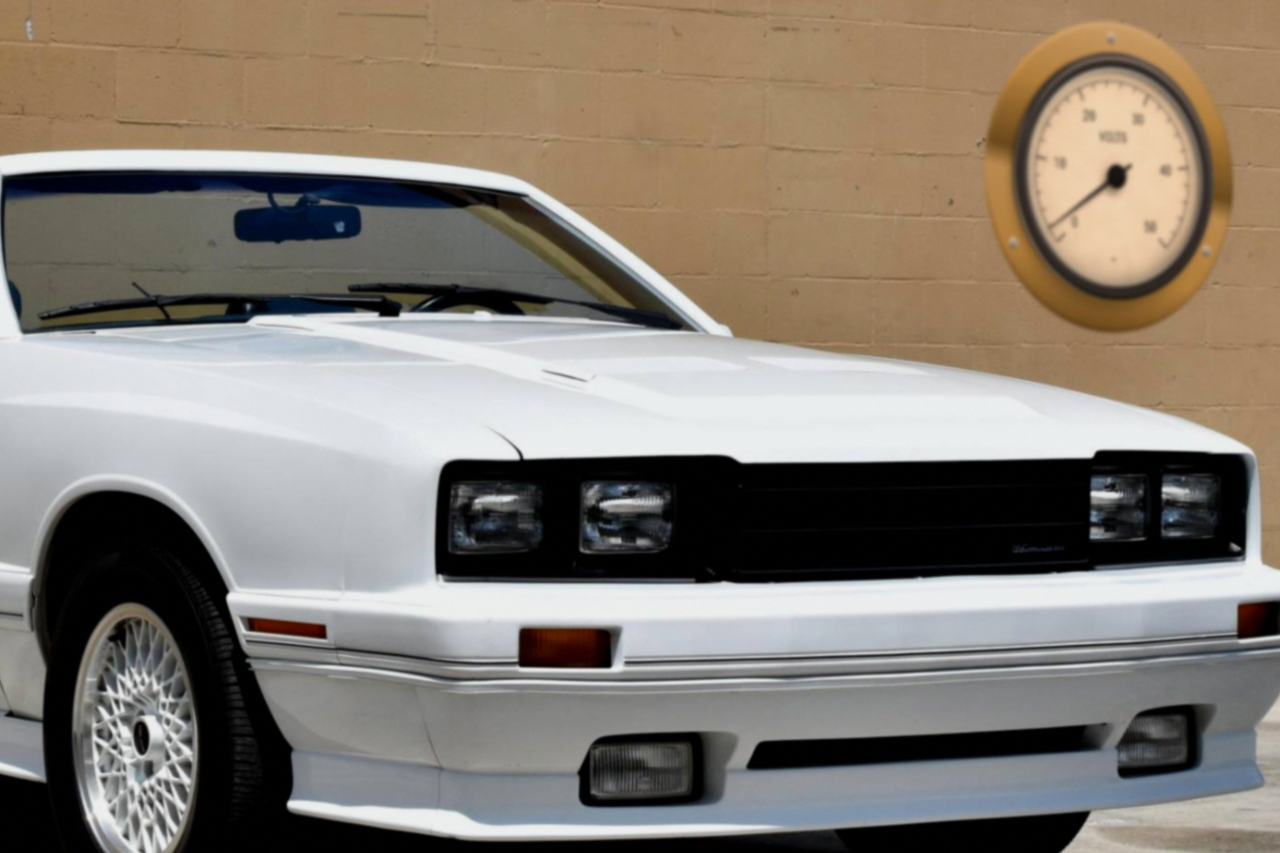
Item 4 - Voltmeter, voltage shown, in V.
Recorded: 2 V
